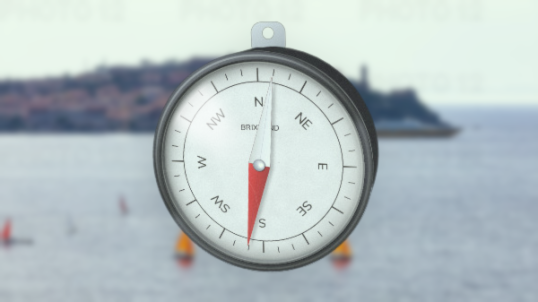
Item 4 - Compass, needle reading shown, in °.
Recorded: 190 °
